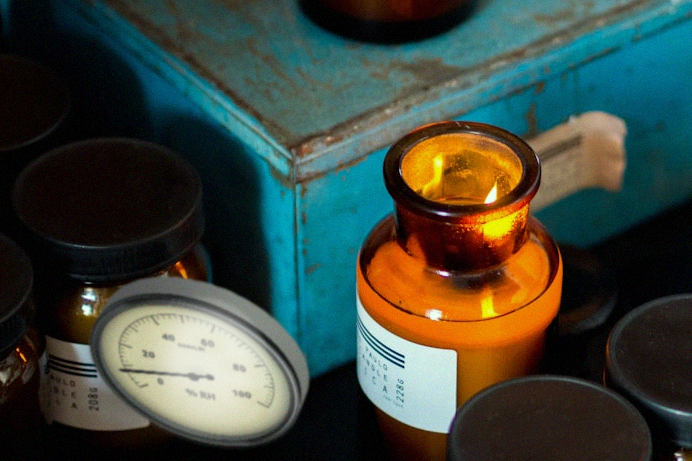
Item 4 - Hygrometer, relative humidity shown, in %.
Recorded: 10 %
